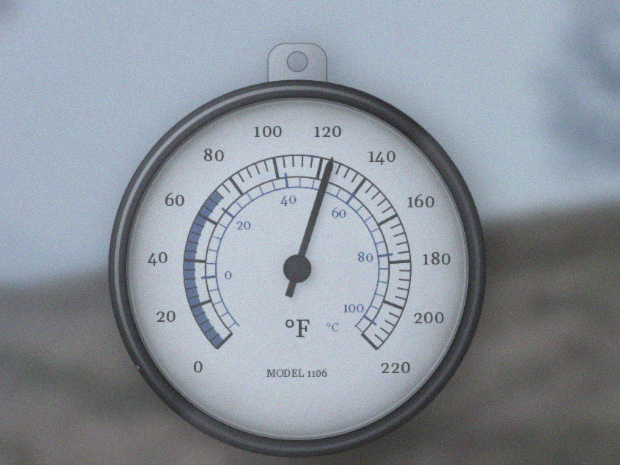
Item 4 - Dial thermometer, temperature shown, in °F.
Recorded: 124 °F
